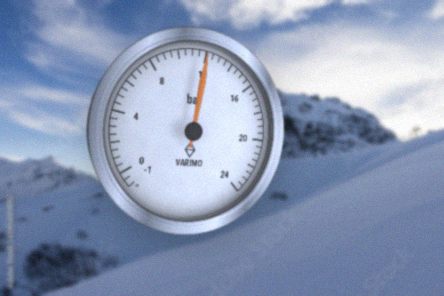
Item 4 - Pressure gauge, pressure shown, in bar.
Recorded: 12 bar
